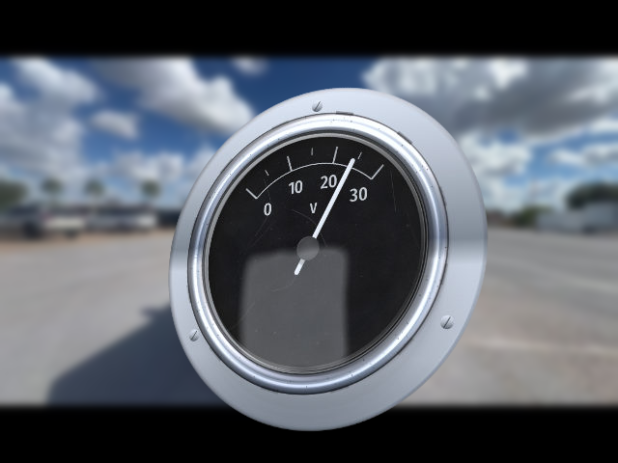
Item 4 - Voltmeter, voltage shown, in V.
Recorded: 25 V
